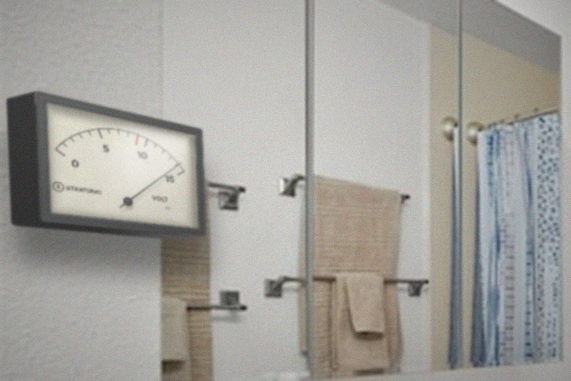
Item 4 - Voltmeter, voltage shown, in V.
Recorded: 14 V
